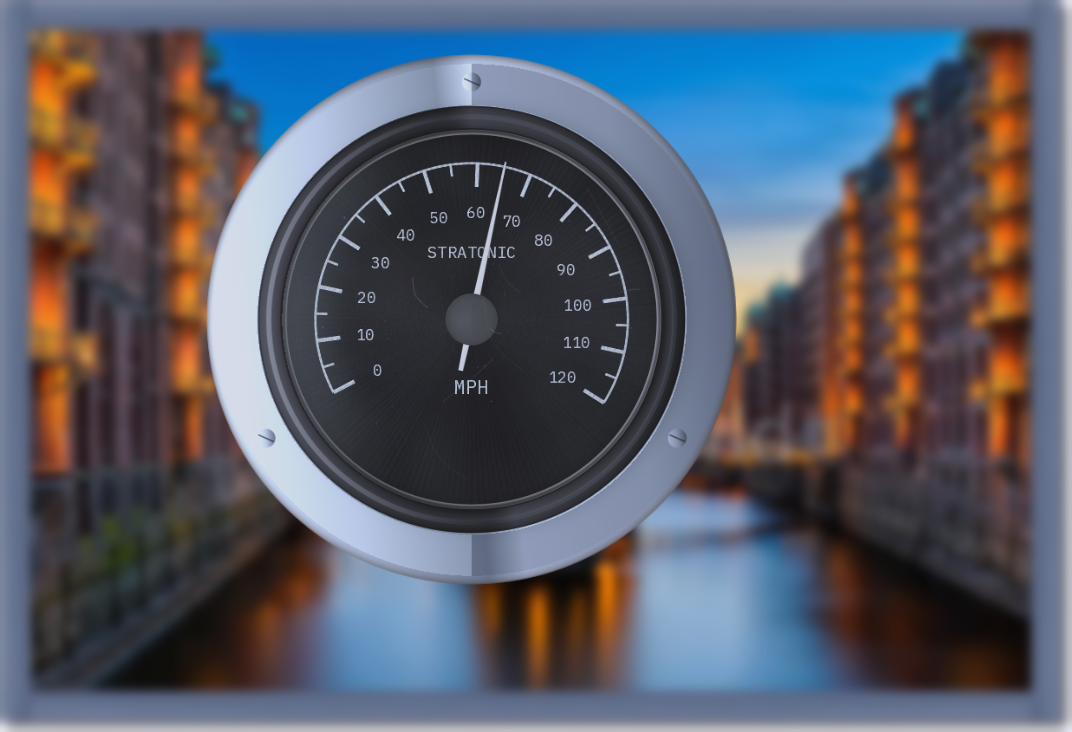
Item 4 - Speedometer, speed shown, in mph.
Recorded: 65 mph
